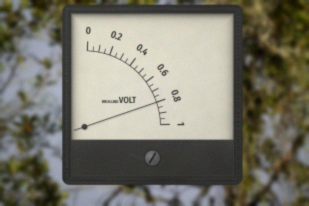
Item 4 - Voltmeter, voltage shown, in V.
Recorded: 0.8 V
